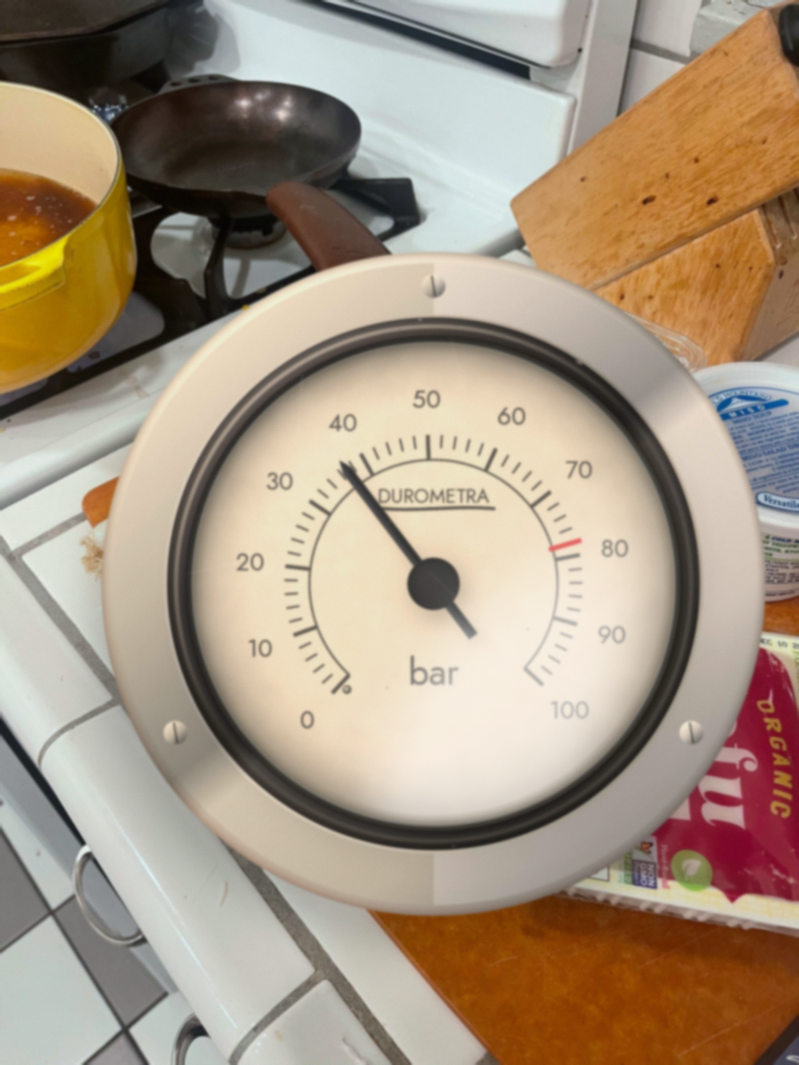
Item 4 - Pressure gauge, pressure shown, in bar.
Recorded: 37 bar
